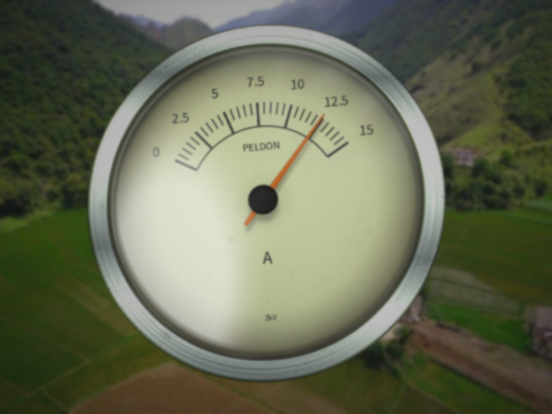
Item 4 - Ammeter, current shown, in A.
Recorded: 12.5 A
